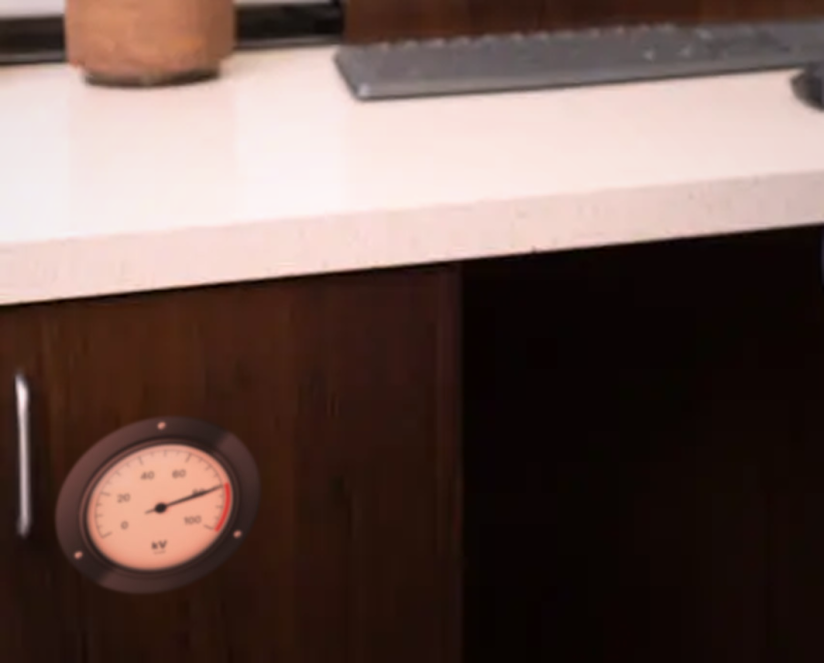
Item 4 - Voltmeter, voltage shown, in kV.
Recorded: 80 kV
